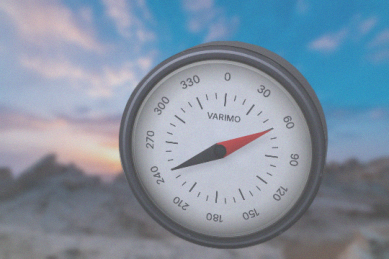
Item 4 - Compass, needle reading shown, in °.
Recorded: 60 °
